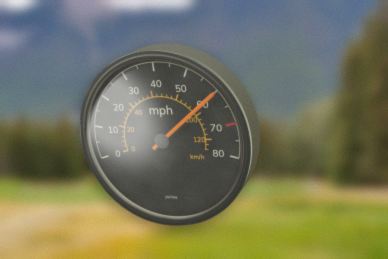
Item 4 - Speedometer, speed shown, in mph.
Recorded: 60 mph
